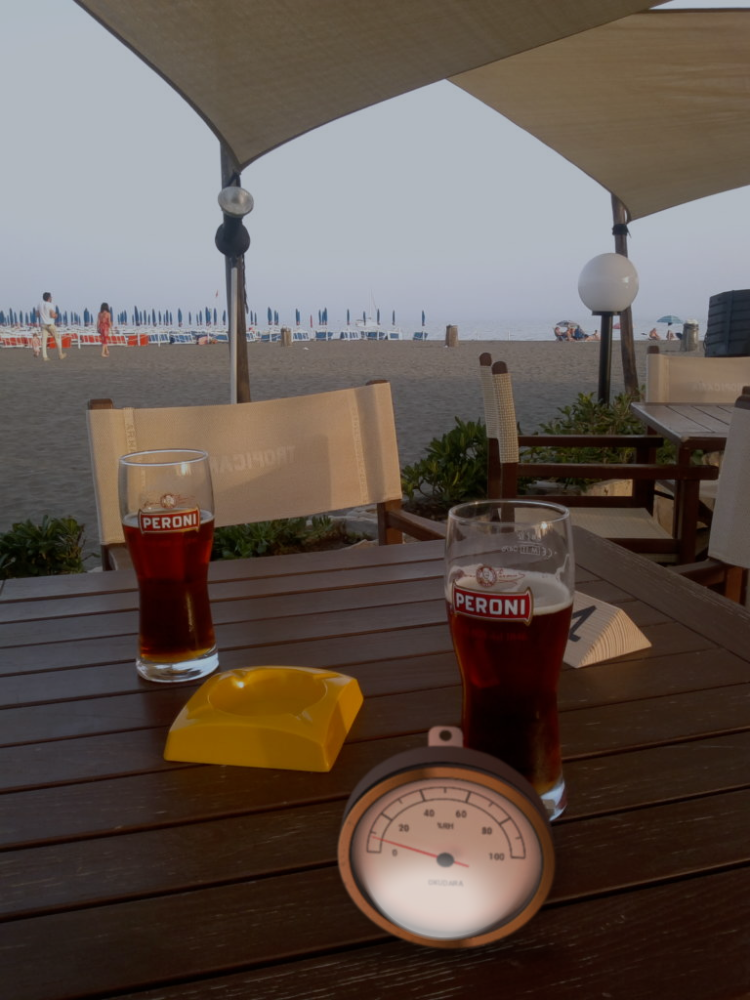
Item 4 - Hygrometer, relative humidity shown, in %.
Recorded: 10 %
